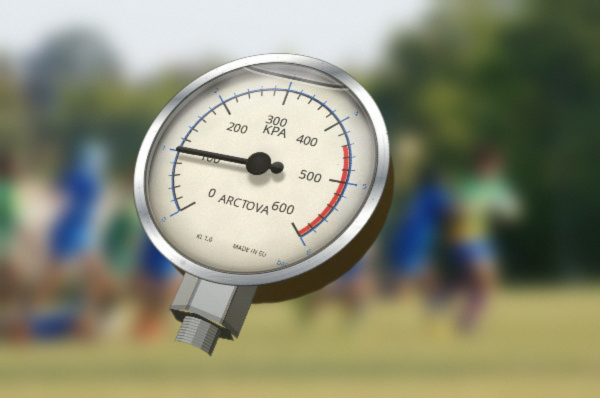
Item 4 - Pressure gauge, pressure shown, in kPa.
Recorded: 100 kPa
